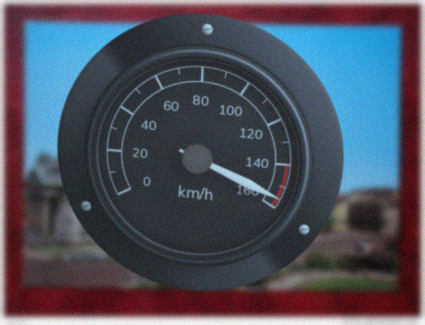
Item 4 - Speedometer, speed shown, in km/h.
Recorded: 155 km/h
